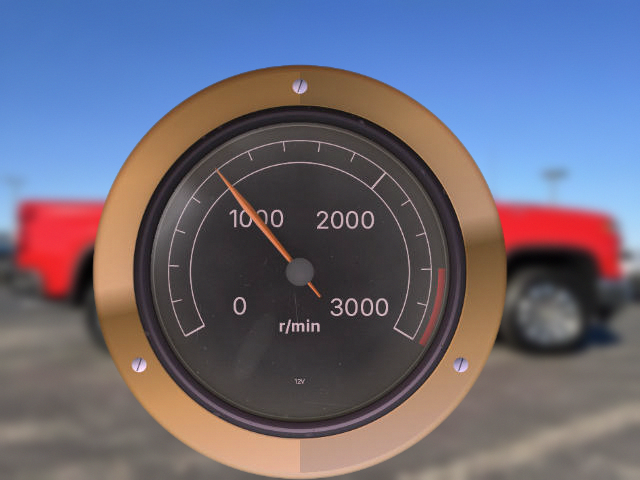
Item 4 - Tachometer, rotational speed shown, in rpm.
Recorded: 1000 rpm
